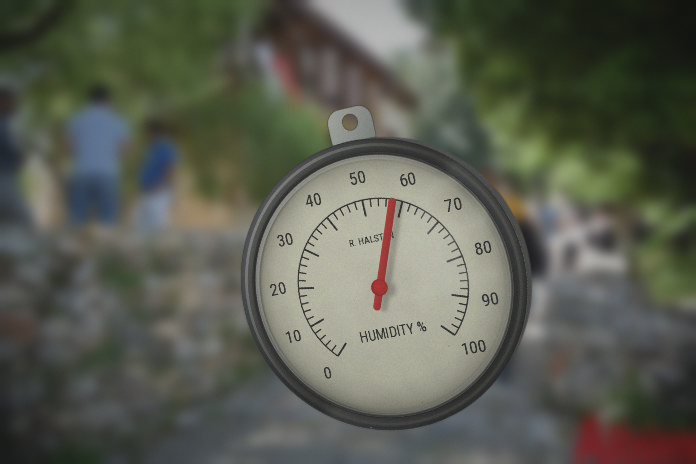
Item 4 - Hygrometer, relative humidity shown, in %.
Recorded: 58 %
